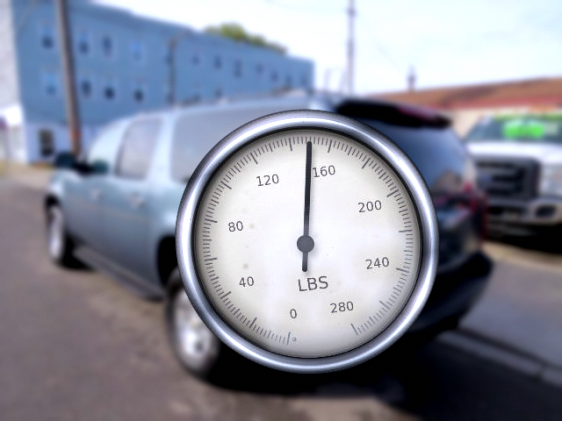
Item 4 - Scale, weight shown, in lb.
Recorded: 150 lb
